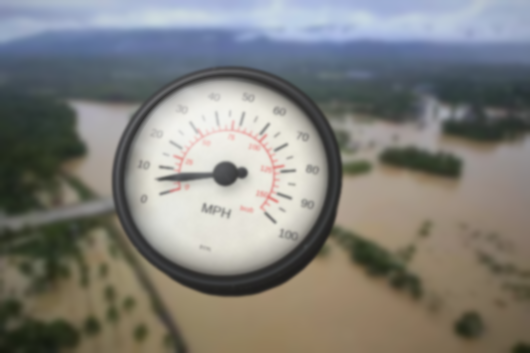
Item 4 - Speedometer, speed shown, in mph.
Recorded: 5 mph
